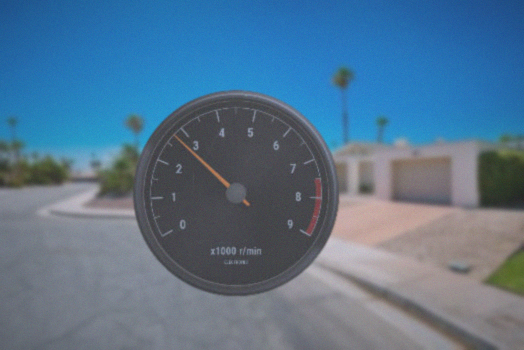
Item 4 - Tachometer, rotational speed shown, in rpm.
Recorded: 2750 rpm
